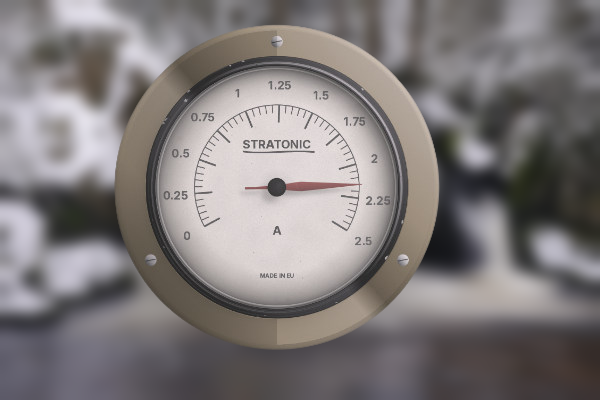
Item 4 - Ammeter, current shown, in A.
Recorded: 2.15 A
